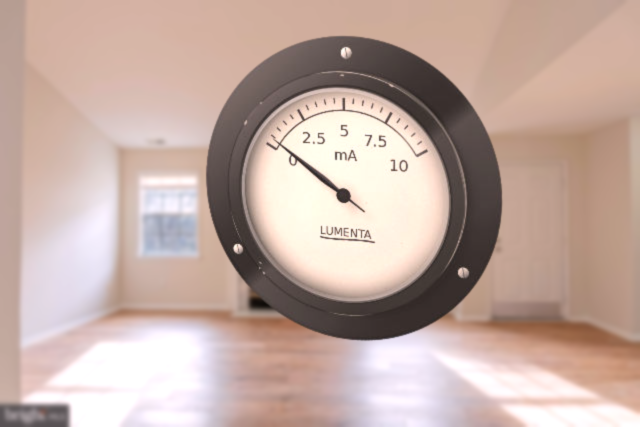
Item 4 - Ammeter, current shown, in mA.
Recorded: 0.5 mA
